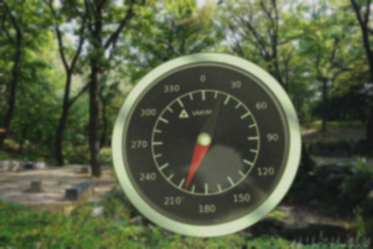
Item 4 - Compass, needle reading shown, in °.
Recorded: 202.5 °
